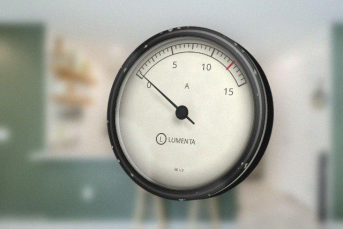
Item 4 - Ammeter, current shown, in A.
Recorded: 0.5 A
